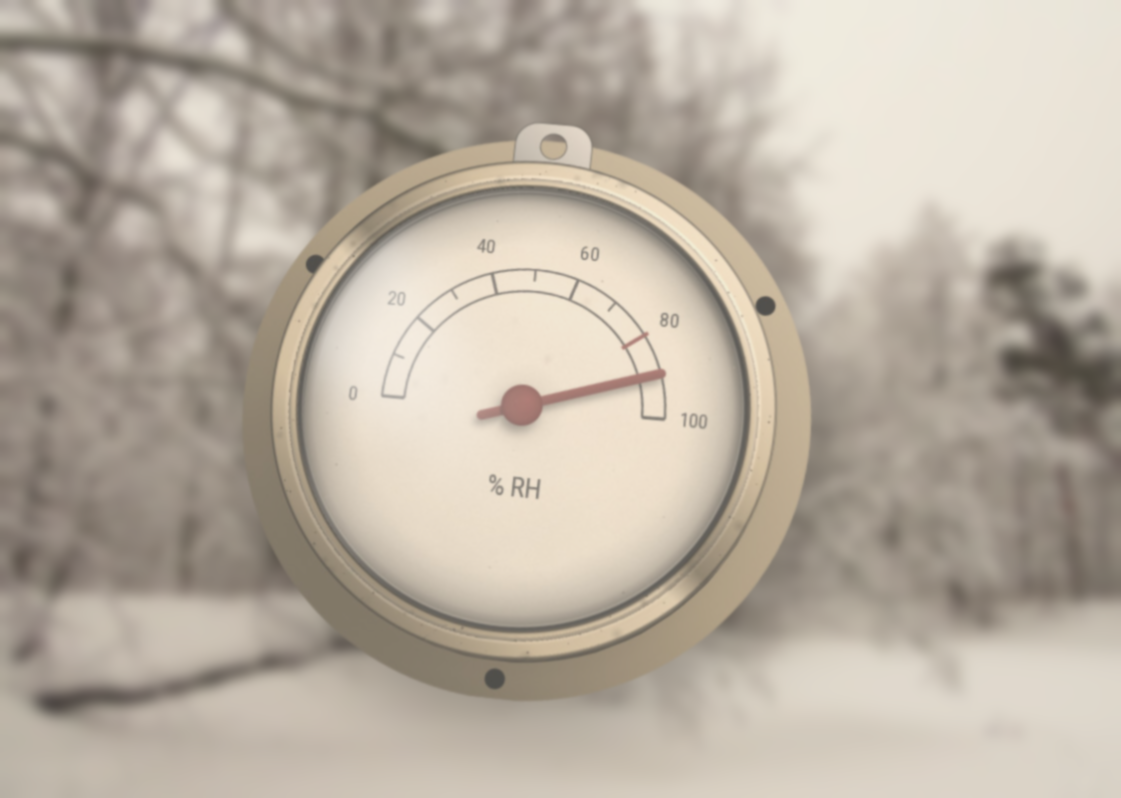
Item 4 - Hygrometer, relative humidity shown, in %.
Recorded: 90 %
